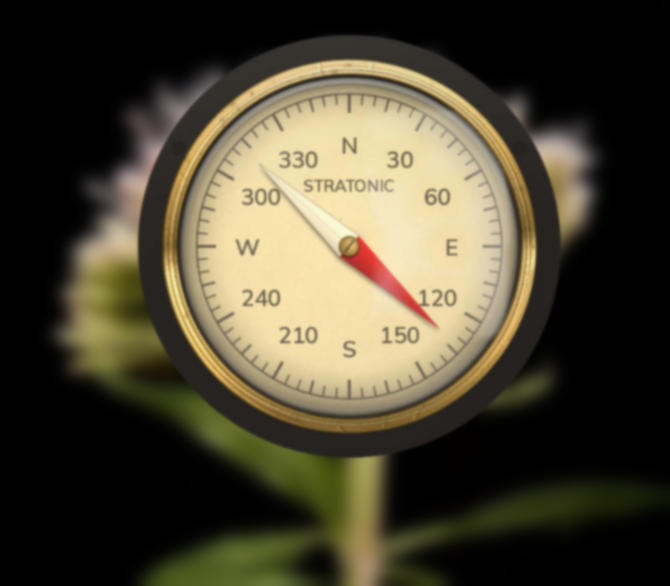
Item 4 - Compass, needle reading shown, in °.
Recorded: 132.5 °
